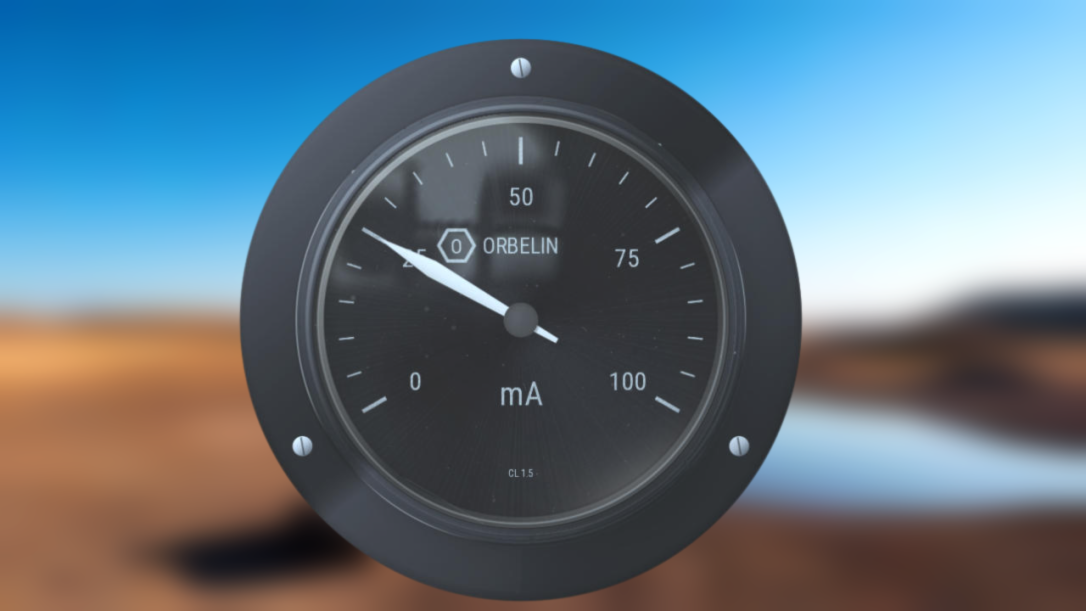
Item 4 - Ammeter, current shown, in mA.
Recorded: 25 mA
